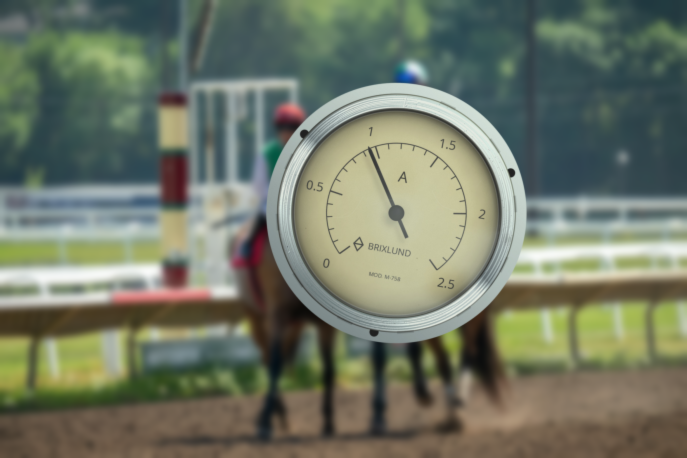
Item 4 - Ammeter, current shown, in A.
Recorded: 0.95 A
